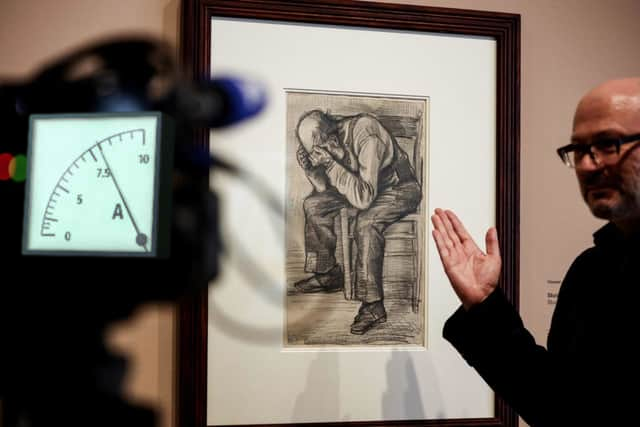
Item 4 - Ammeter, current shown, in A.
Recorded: 8 A
